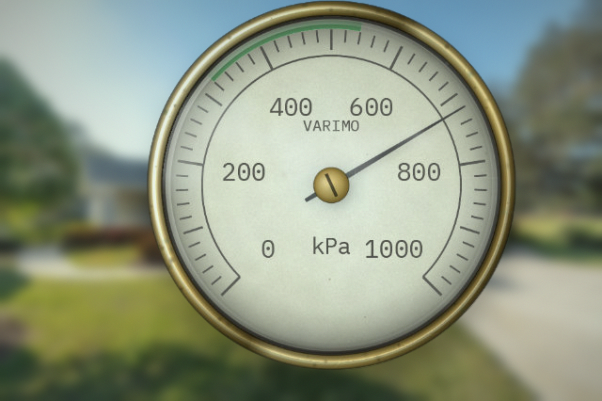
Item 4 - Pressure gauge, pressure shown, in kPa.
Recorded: 720 kPa
